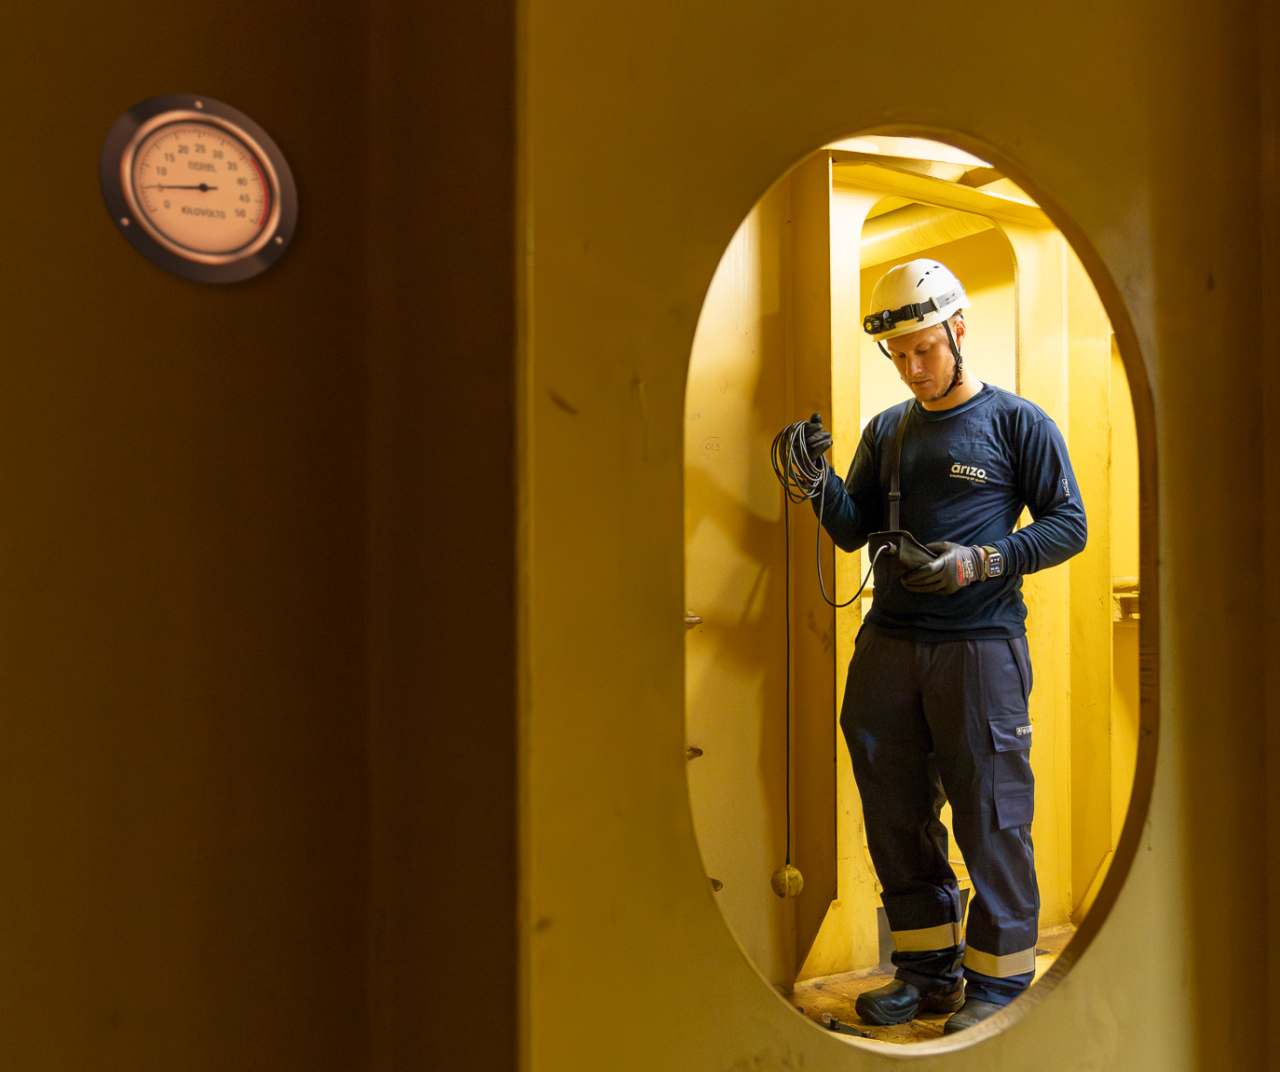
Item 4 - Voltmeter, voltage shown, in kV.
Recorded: 5 kV
